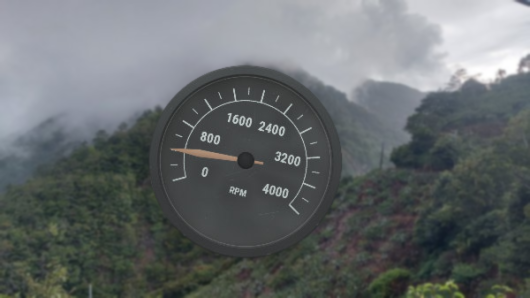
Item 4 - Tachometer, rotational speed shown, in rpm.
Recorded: 400 rpm
